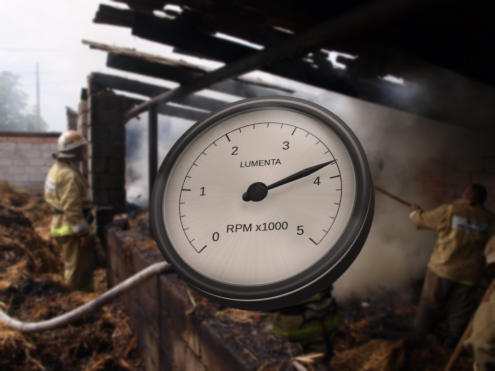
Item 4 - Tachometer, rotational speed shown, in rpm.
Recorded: 3800 rpm
